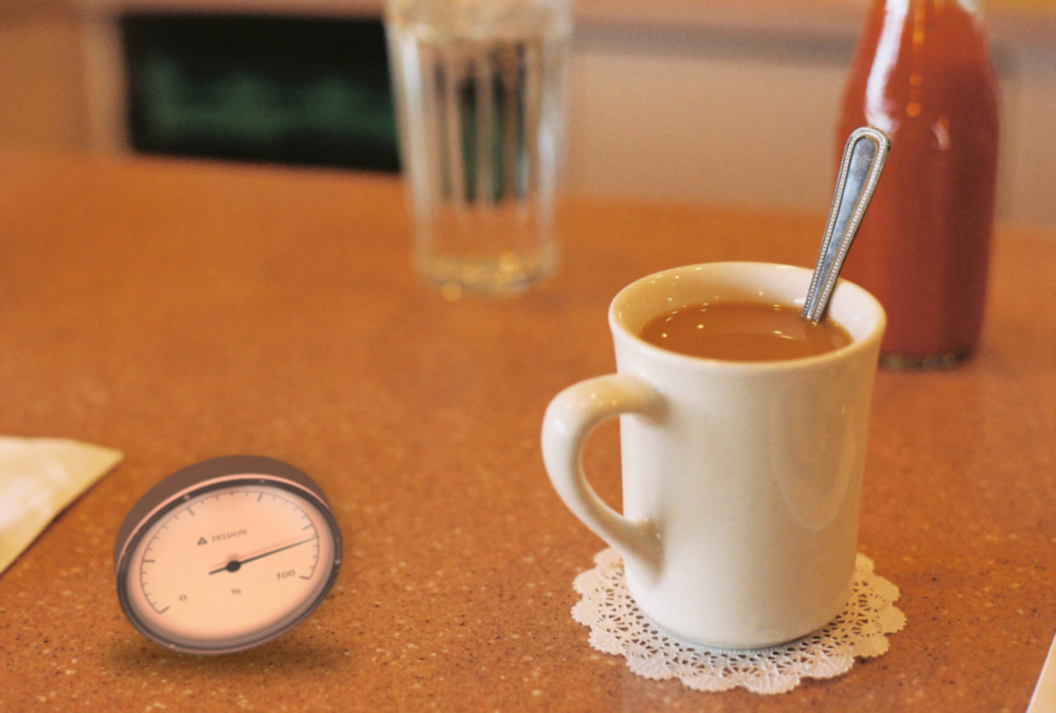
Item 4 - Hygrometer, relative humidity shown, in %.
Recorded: 84 %
